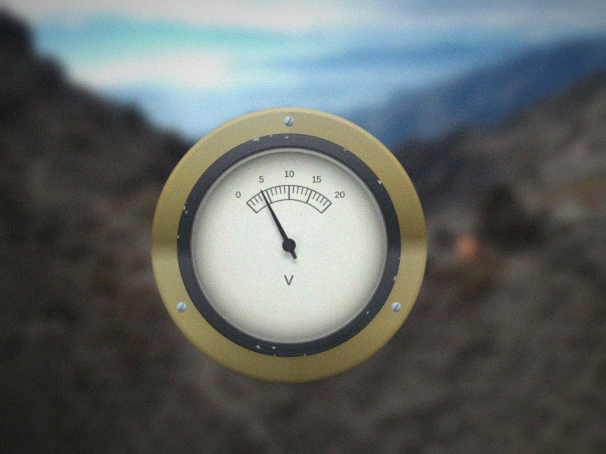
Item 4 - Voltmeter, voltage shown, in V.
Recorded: 4 V
